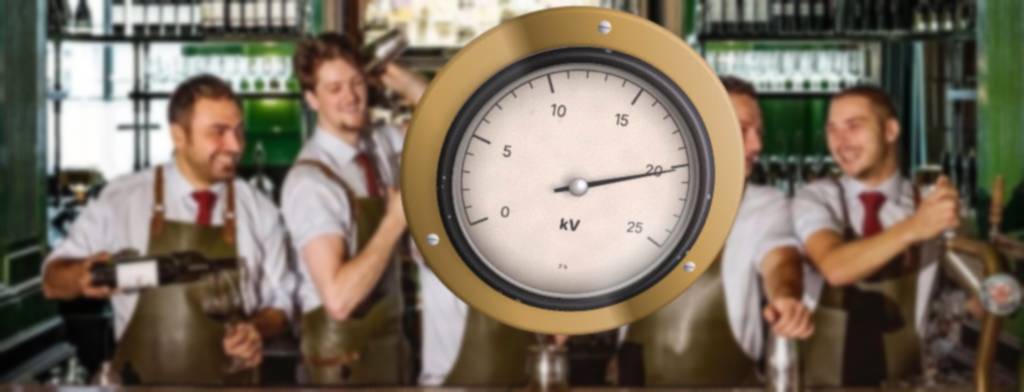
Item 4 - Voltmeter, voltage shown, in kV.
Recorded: 20 kV
